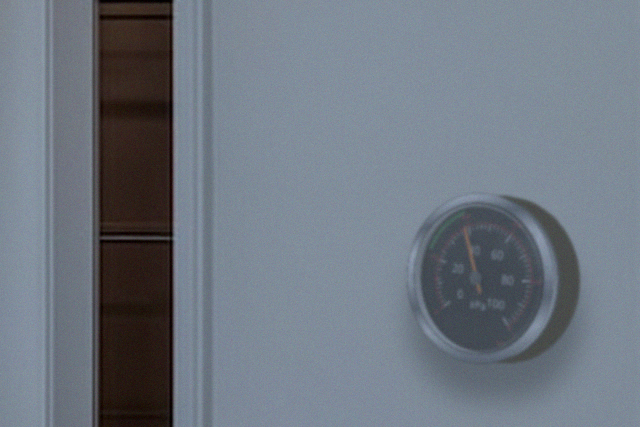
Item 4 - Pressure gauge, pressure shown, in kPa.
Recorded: 40 kPa
